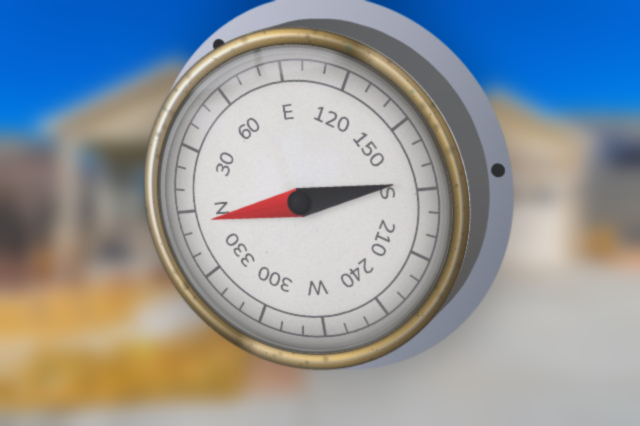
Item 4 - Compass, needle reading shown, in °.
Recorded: 355 °
